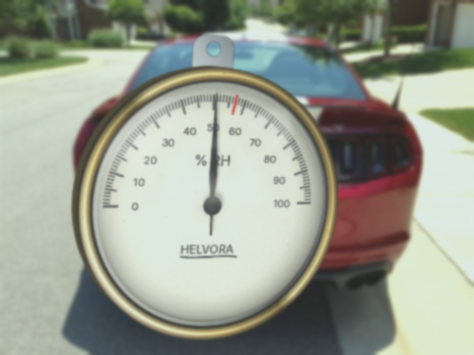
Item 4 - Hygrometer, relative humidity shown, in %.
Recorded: 50 %
